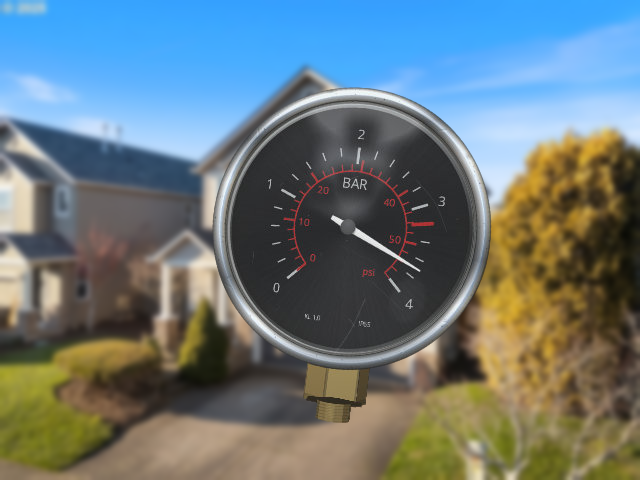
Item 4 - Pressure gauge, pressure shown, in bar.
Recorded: 3.7 bar
